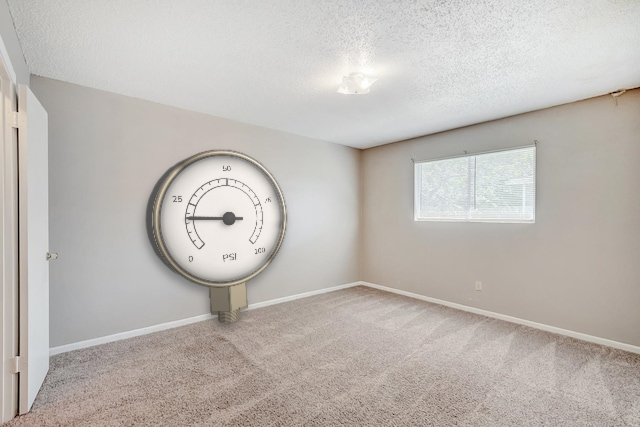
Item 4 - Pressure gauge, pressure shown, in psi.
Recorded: 17.5 psi
